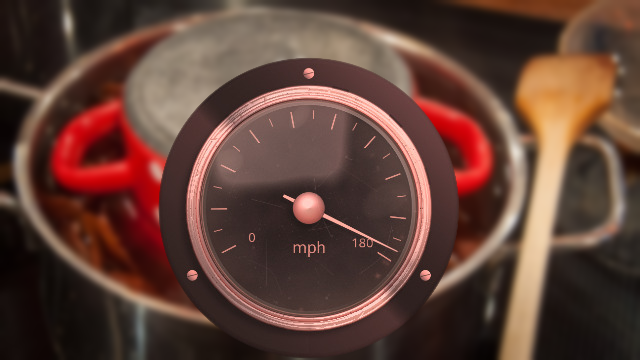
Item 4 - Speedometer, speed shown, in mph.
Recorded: 175 mph
